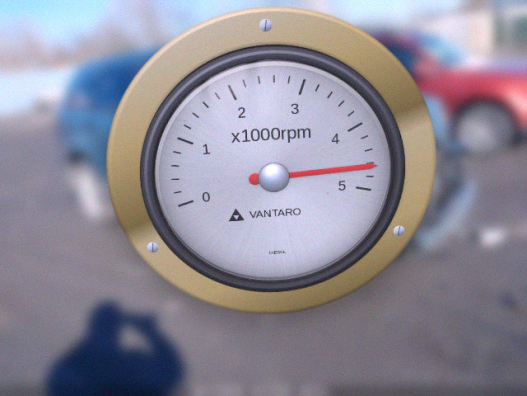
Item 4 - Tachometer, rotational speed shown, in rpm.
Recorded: 4600 rpm
